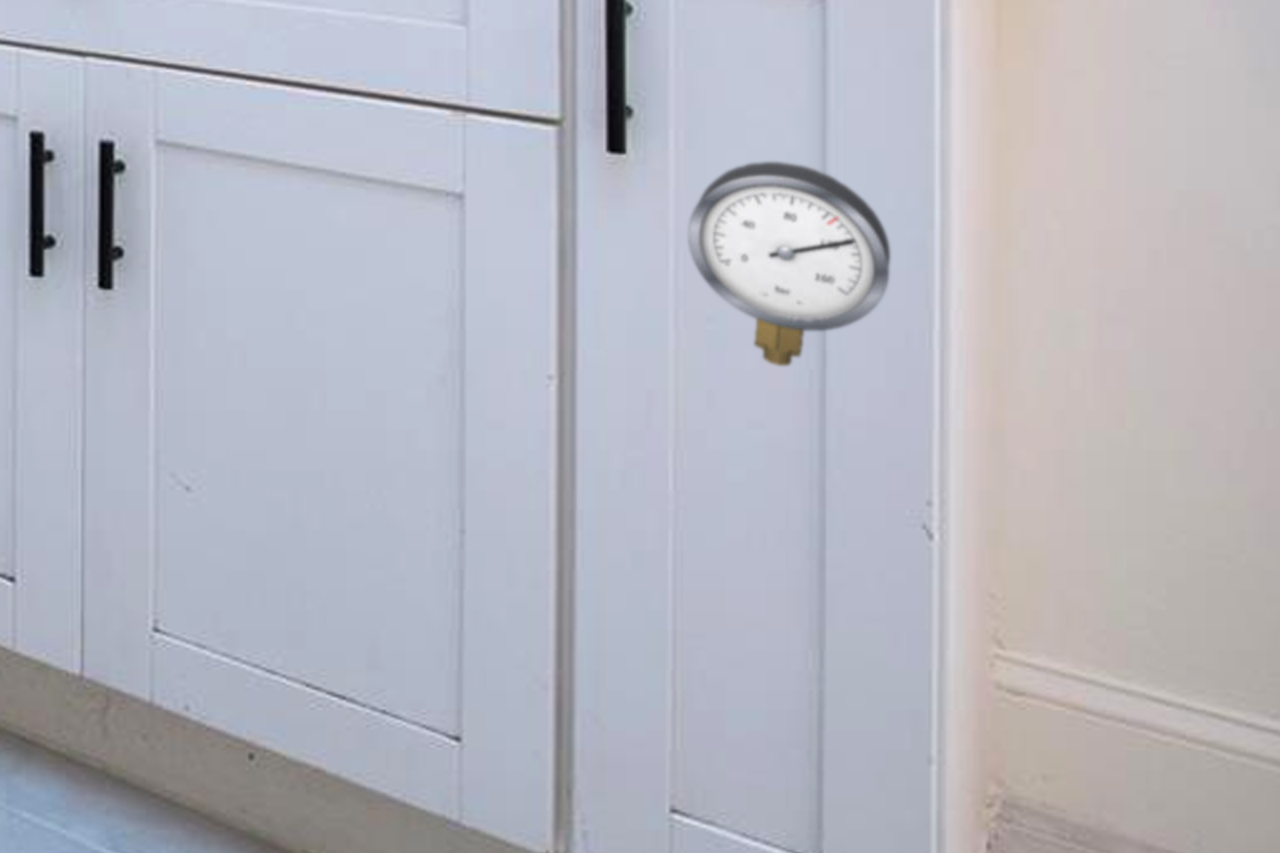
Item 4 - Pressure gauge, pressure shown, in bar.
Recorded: 120 bar
